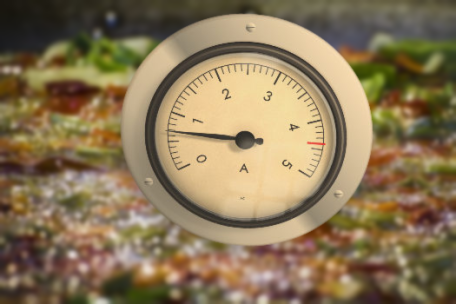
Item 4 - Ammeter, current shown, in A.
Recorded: 0.7 A
